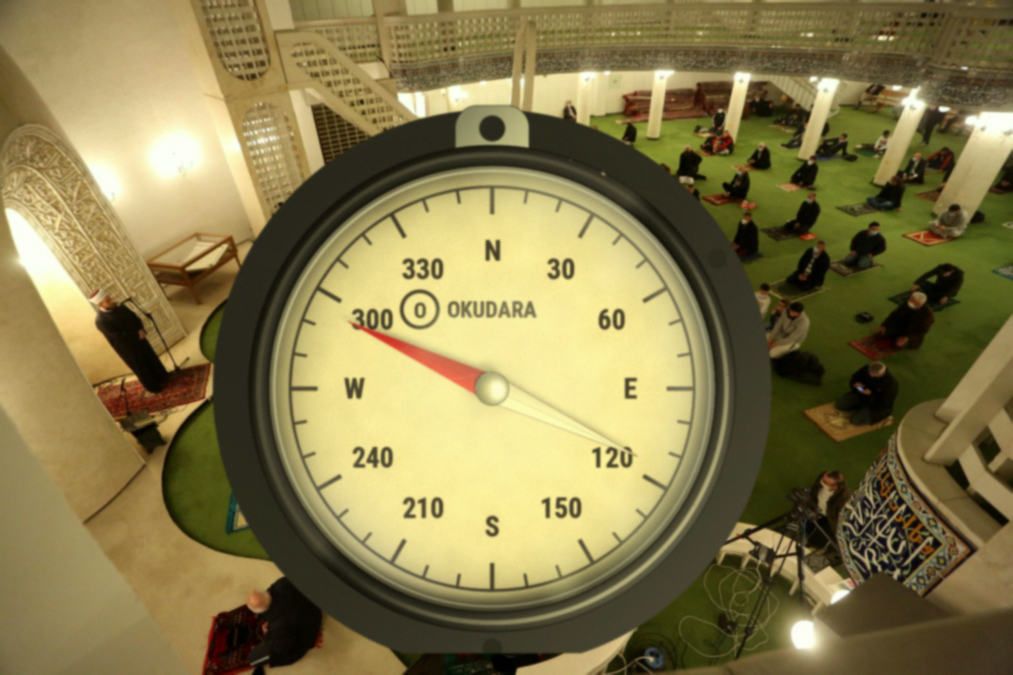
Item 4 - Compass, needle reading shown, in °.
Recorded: 295 °
